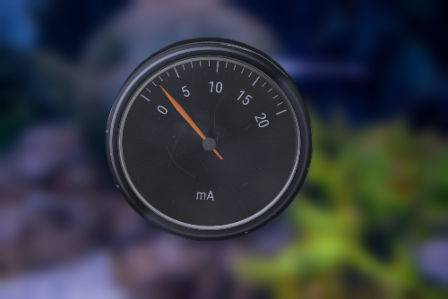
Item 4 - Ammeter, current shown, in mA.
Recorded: 2.5 mA
